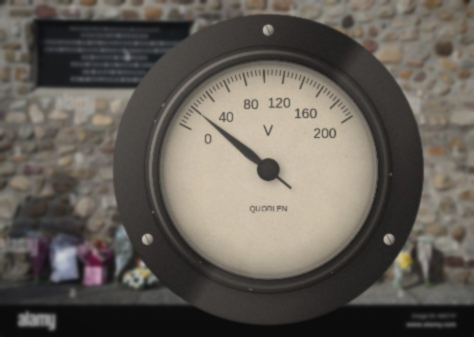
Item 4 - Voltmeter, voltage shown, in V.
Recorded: 20 V
